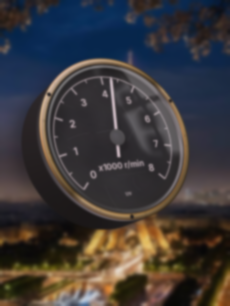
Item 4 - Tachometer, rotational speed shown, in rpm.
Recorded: 4250 rpm
